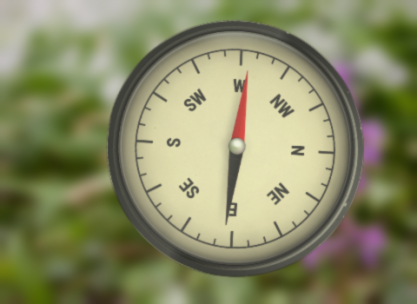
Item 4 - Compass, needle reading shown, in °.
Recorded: 275 °
